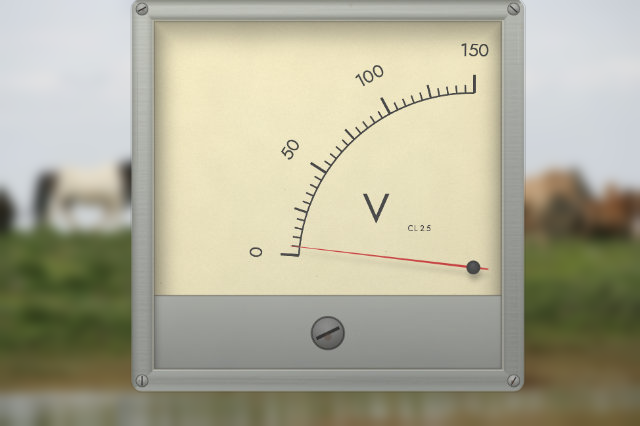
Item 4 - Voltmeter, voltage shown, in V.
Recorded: 5 V
